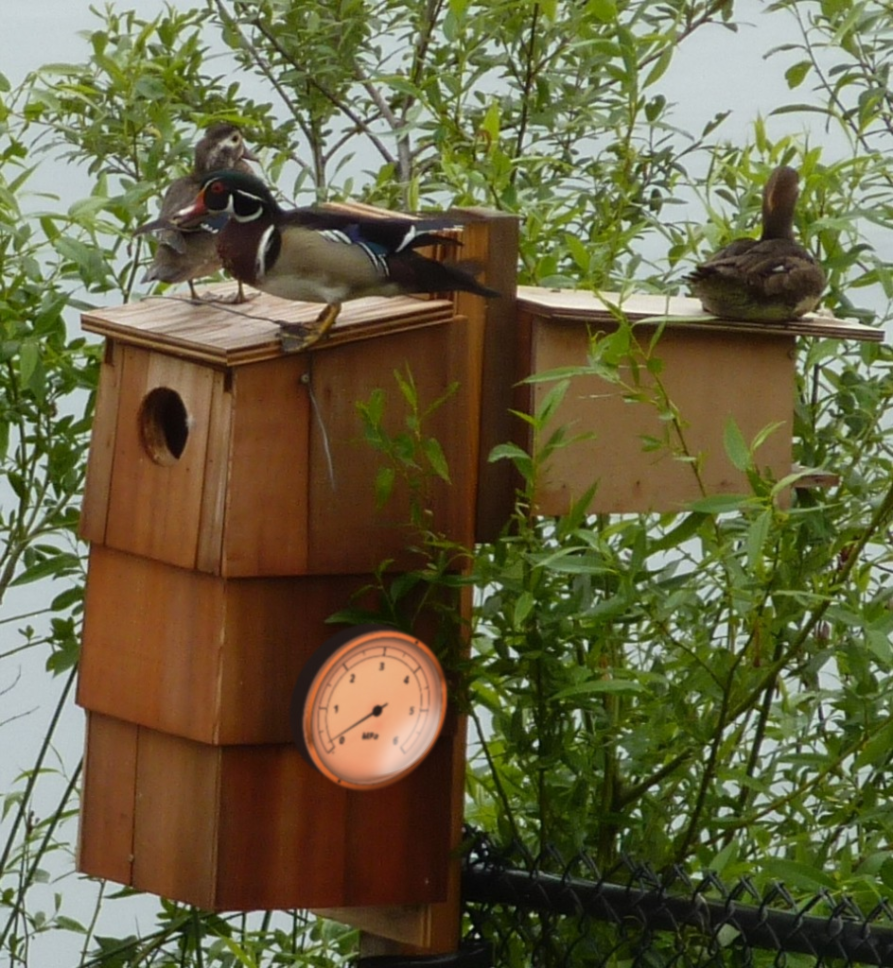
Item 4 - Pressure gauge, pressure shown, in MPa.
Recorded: 0.25 MPa
